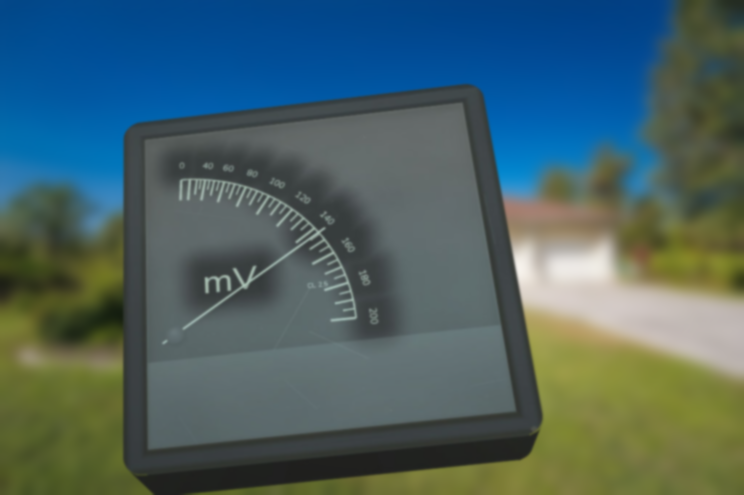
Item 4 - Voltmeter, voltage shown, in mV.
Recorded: 145 mV
